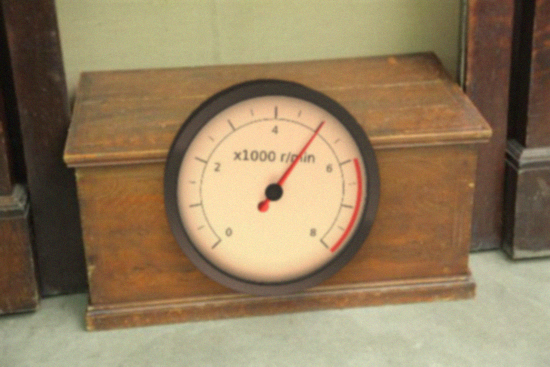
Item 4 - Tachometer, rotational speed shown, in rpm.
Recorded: 5000 rpm
